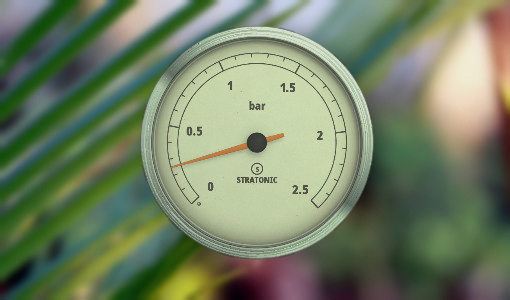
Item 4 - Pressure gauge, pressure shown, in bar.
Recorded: 0.25 bar
